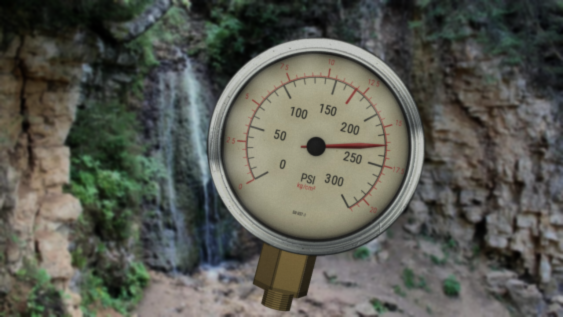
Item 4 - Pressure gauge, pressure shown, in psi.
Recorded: 230 psi
